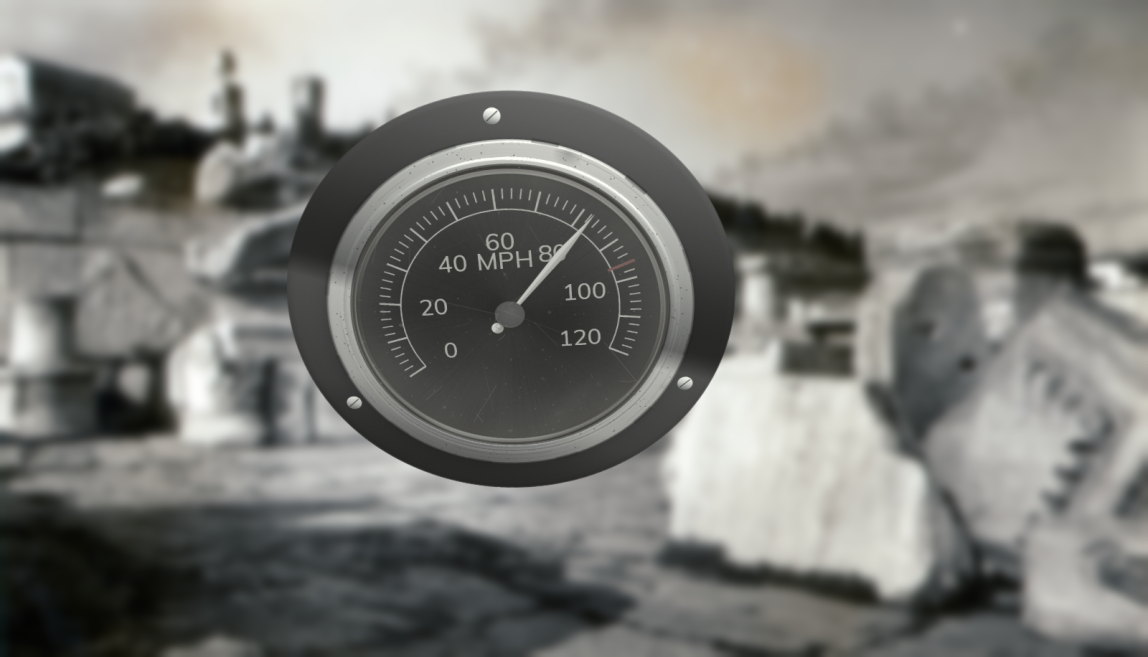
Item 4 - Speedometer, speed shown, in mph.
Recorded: 82 mph
